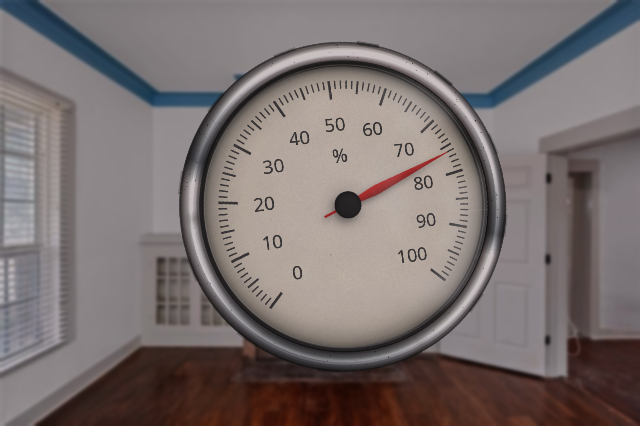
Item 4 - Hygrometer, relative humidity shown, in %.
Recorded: 76 %
